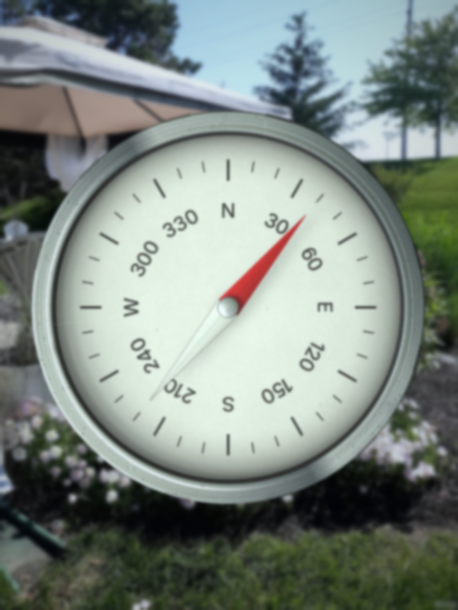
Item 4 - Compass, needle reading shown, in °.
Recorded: 40 °
